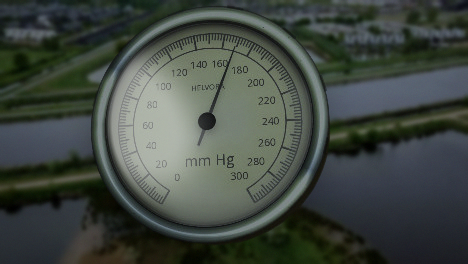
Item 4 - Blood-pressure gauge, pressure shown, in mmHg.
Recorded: 170 mmHg
